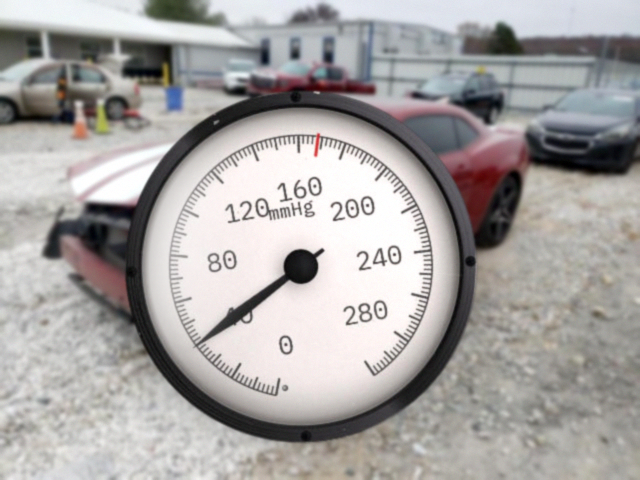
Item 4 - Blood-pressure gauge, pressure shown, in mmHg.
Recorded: 40 mmHg
